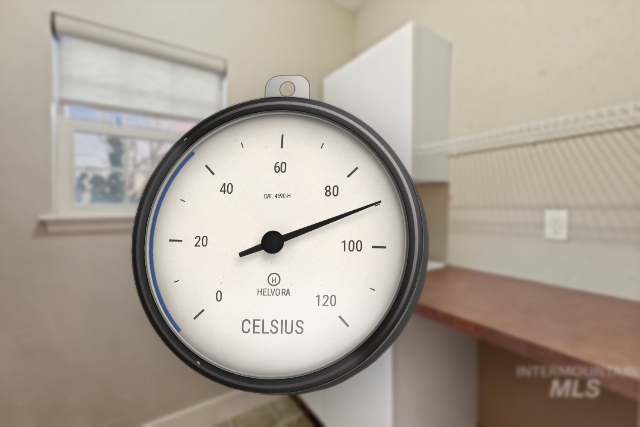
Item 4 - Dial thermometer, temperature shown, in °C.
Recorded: 90 °C
